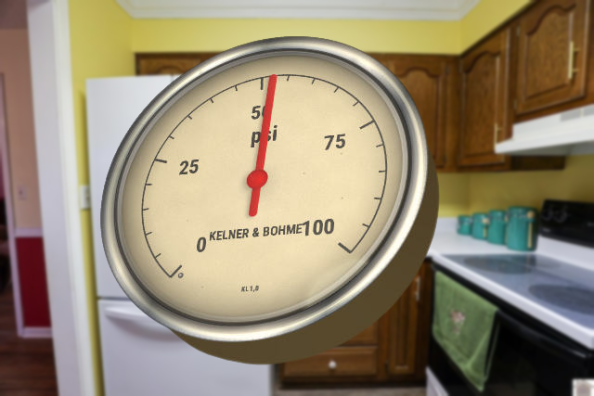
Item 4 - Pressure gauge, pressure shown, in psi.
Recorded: 52.5 psi
